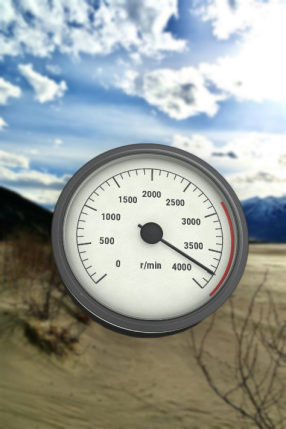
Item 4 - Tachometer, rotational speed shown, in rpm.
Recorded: 3800 rpm
